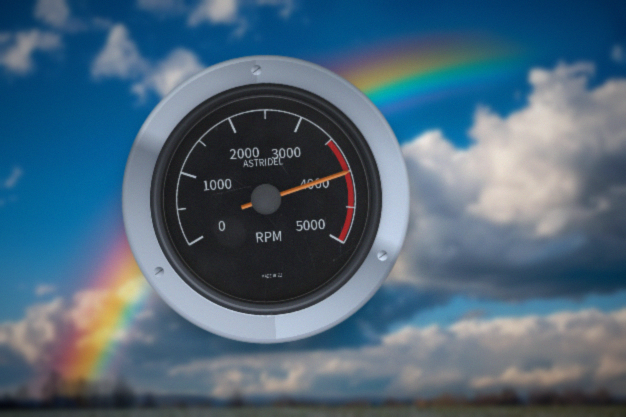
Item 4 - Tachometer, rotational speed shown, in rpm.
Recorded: 4000 rpm
